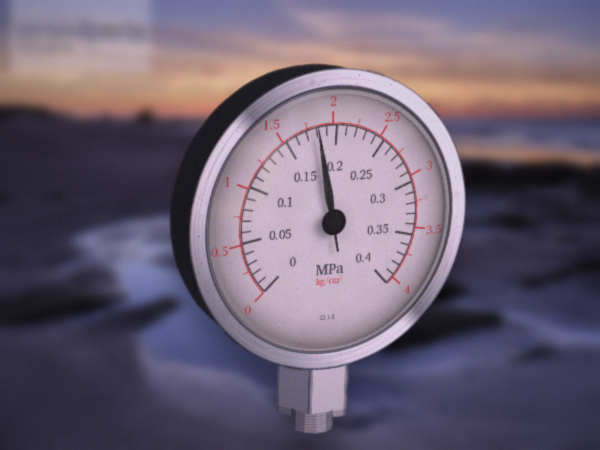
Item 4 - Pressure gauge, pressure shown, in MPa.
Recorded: 0.18 MPa
